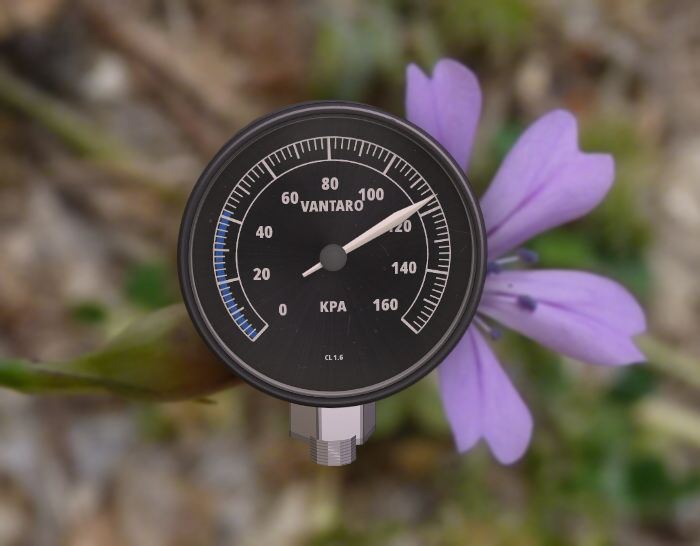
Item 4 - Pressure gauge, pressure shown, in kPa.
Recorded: 116 kPa
